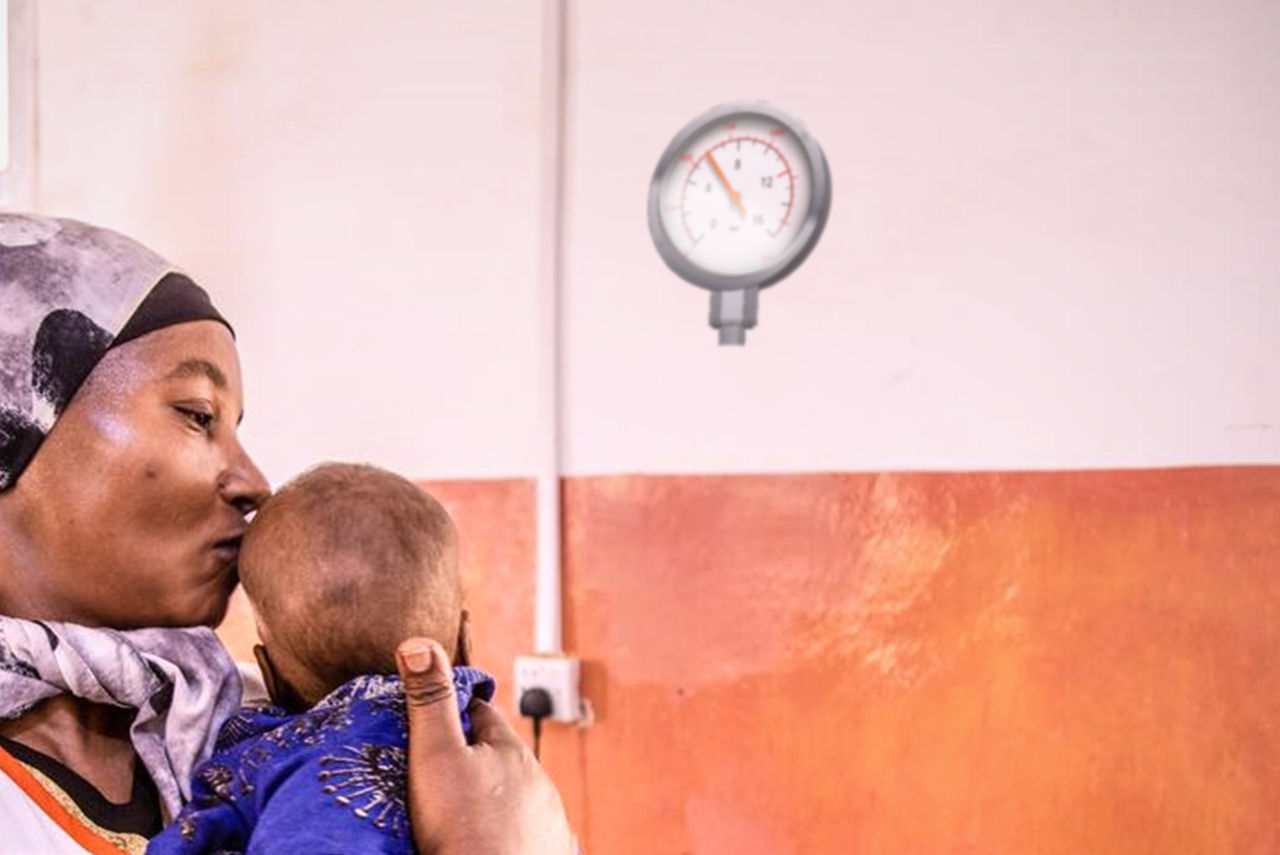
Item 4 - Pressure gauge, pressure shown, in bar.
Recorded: 6 bar
